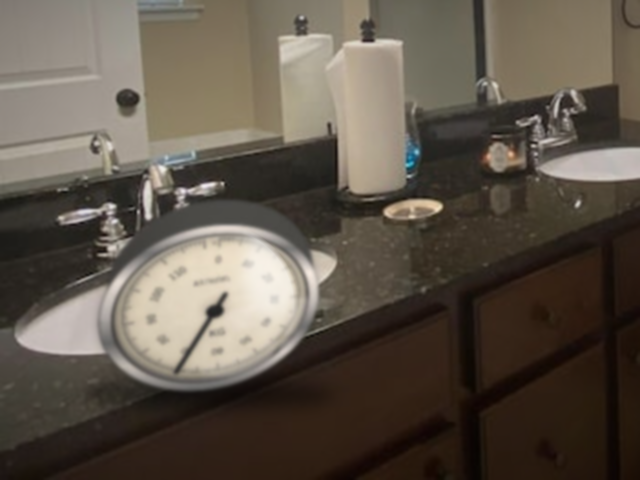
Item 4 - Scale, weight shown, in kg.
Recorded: 70 kg
